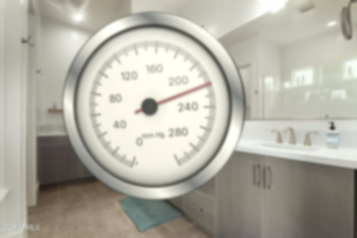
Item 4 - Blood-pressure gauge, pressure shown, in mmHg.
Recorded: 220 mmHg
